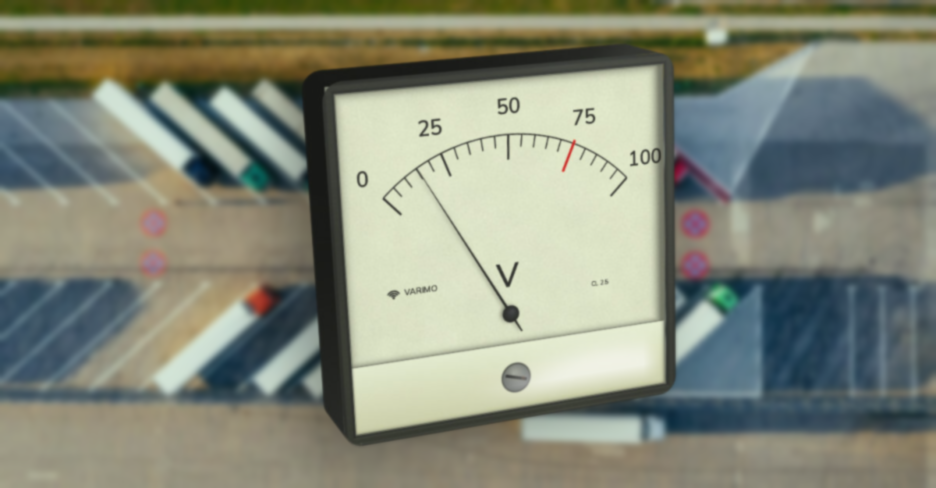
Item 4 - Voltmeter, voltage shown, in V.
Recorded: 15 V
